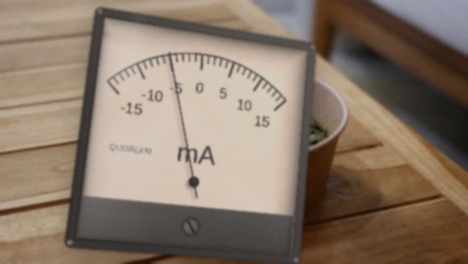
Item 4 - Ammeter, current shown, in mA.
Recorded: -5 mA
